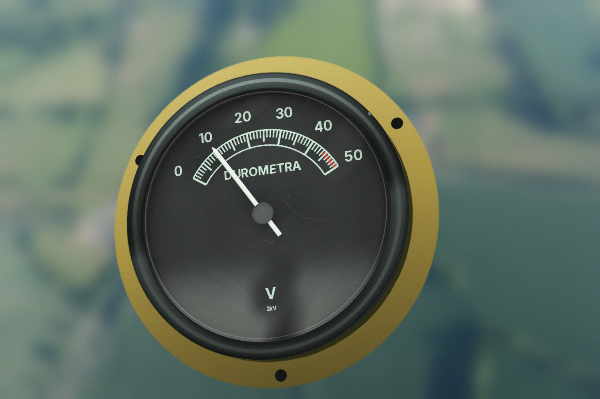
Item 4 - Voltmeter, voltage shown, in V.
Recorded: 10 V
